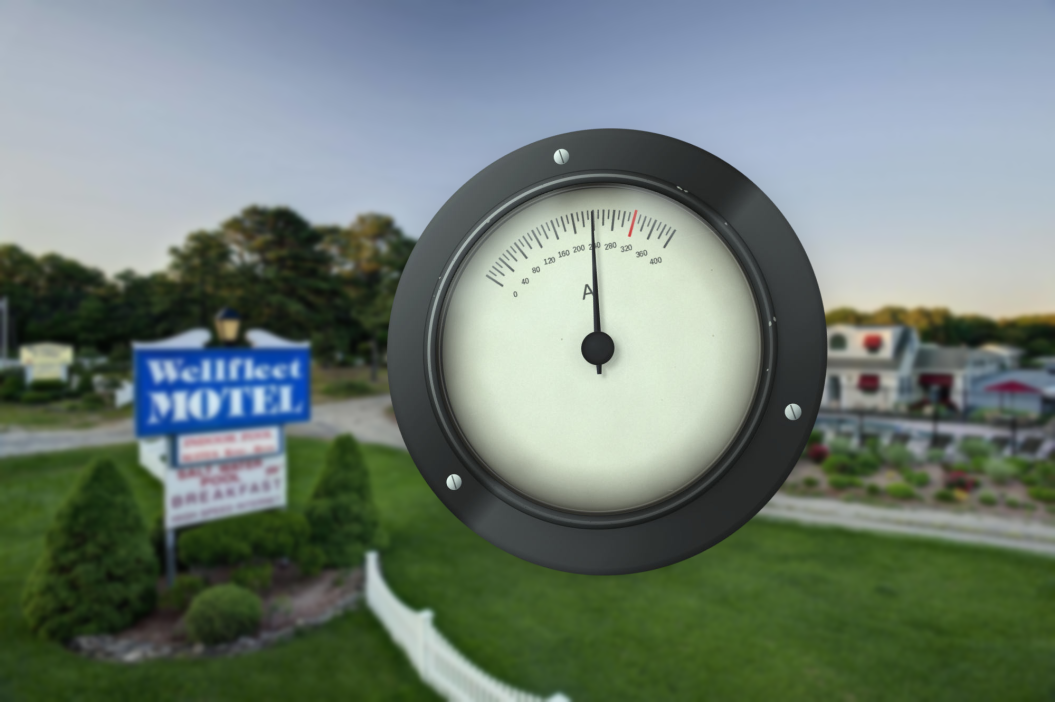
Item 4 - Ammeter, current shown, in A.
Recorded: 240 A
